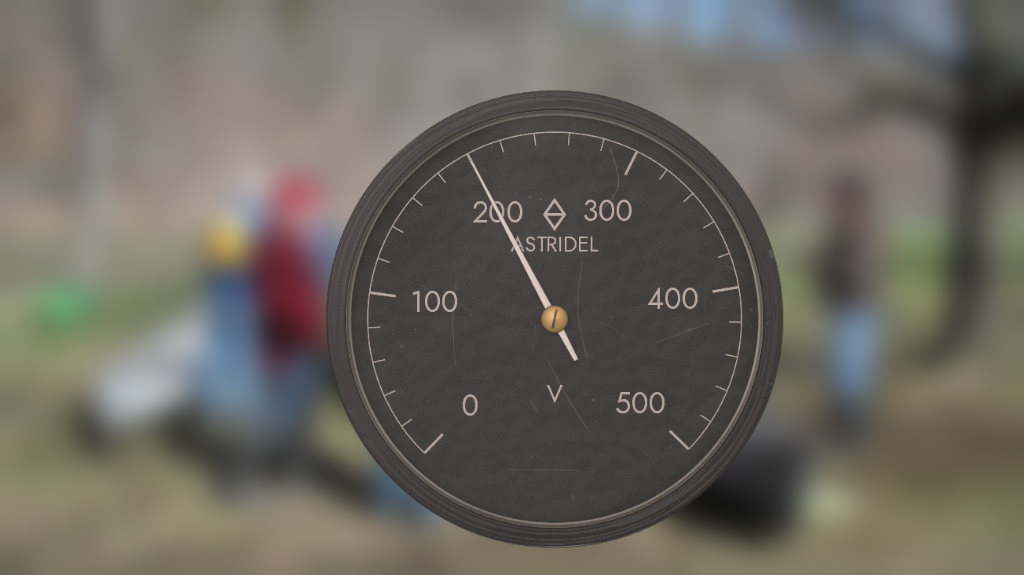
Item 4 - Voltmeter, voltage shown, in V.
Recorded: 200 V
